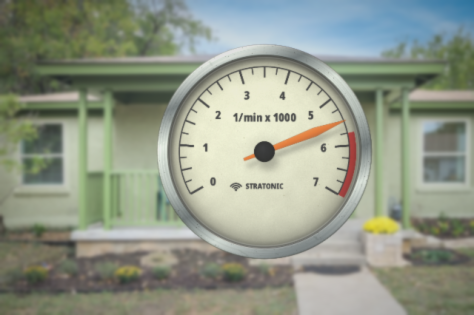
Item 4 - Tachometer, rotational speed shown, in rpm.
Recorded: 5500 rpm
